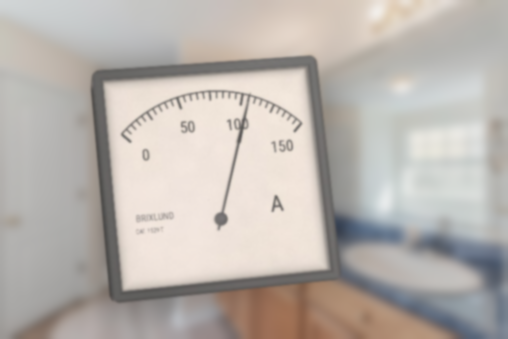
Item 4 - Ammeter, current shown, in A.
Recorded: 105 A
